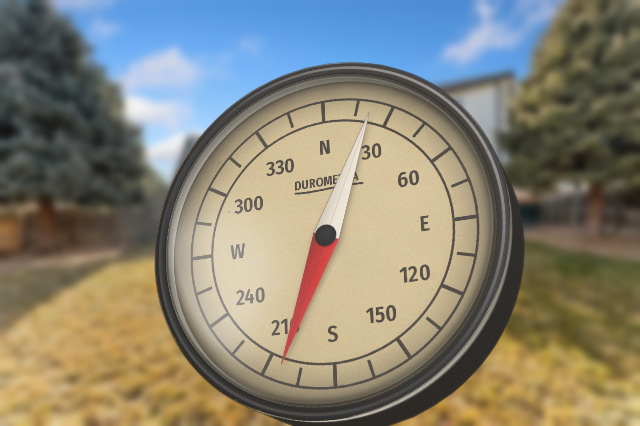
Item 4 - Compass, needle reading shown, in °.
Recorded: 202.5 °
